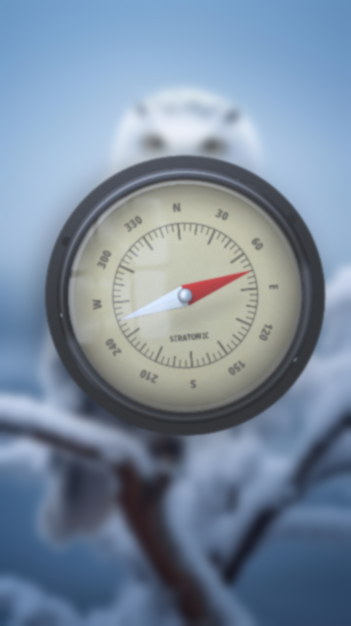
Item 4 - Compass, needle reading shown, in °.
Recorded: 75 °
